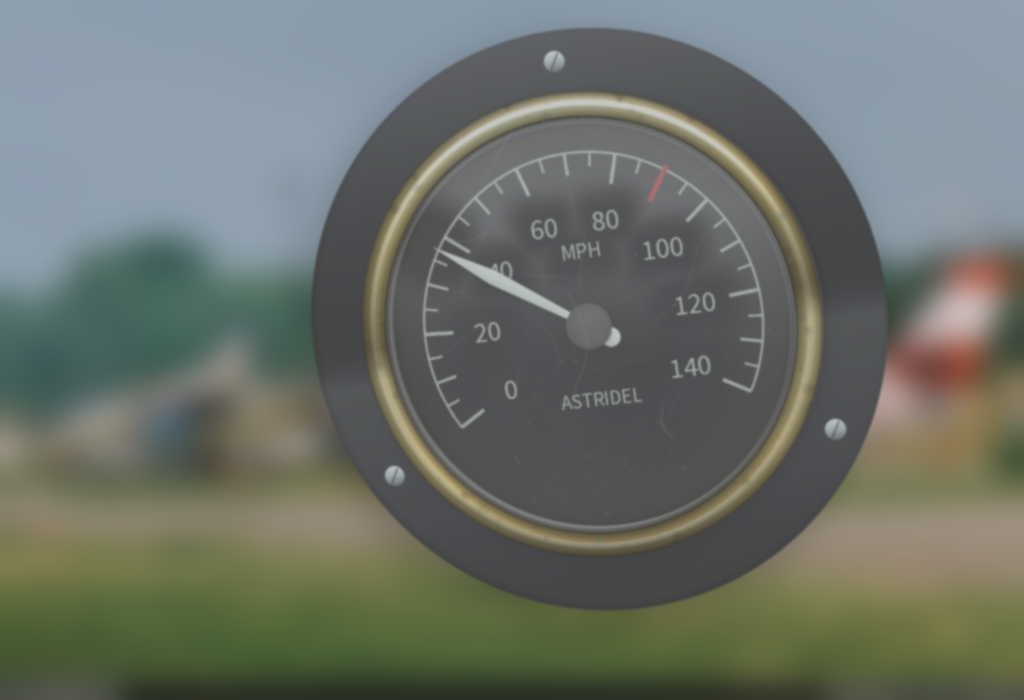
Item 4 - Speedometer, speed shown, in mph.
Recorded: 37.5 mph
